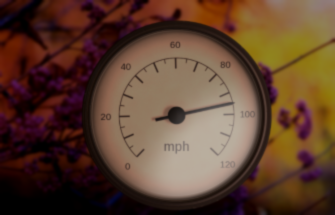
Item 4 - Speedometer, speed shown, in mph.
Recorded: 95 mph
